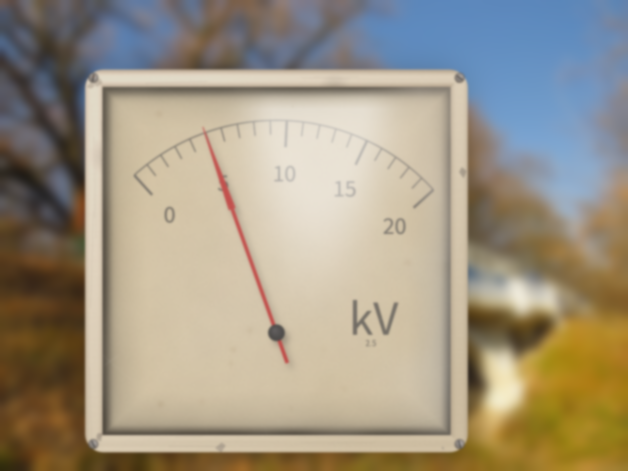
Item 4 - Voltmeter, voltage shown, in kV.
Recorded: 5 kV
